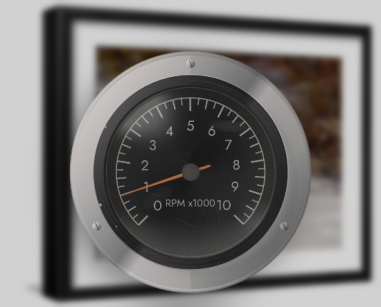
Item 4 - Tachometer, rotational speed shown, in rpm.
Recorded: 1000 rpm
